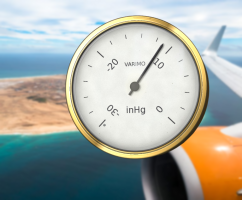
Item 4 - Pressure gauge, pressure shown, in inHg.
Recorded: -11 inHg
